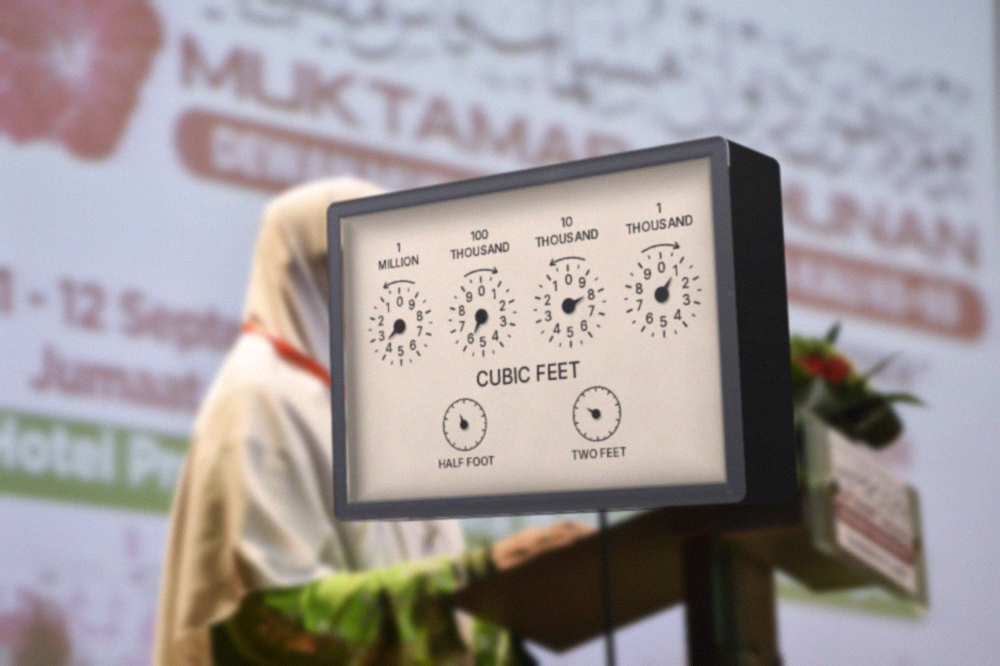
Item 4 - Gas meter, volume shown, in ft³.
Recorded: 358100 ft³
